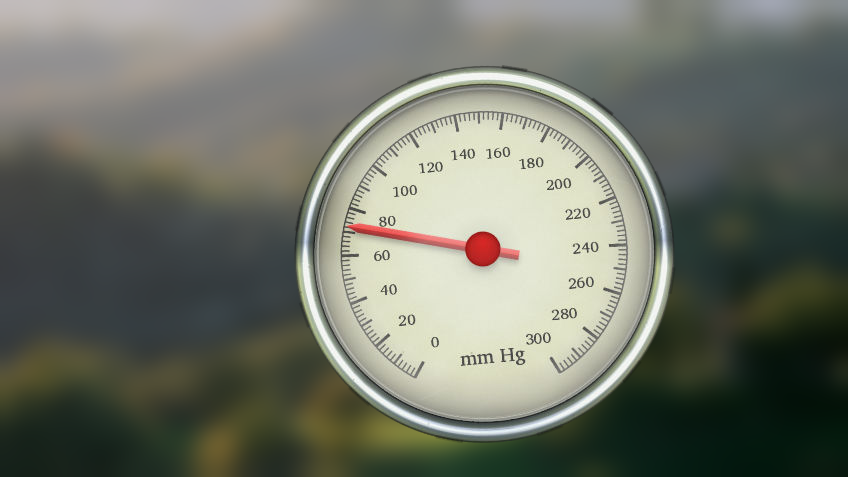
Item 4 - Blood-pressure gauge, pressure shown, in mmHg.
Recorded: 72 mmHg
